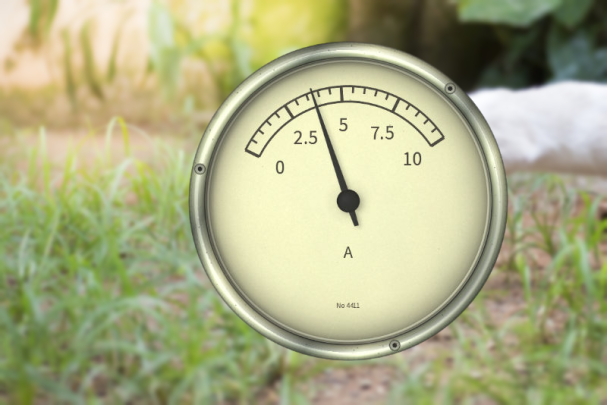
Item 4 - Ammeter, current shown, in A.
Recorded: 3.75 A
